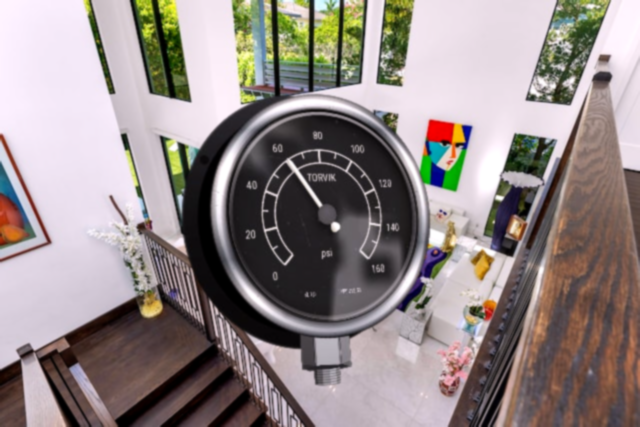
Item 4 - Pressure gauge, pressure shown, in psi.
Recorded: 60 psi
